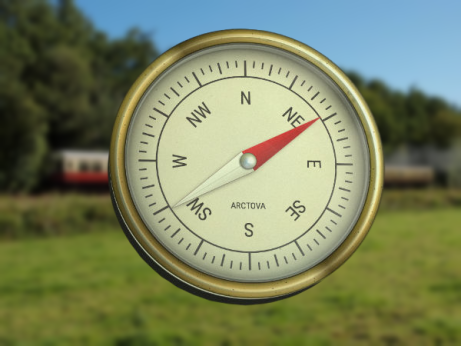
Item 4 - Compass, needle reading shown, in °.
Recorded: 57.5 °
